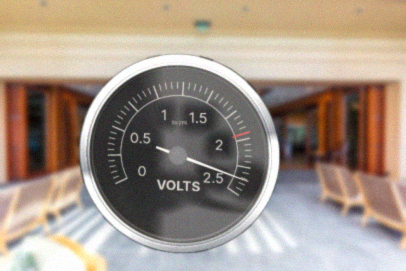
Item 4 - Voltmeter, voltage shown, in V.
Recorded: 2.35 V
